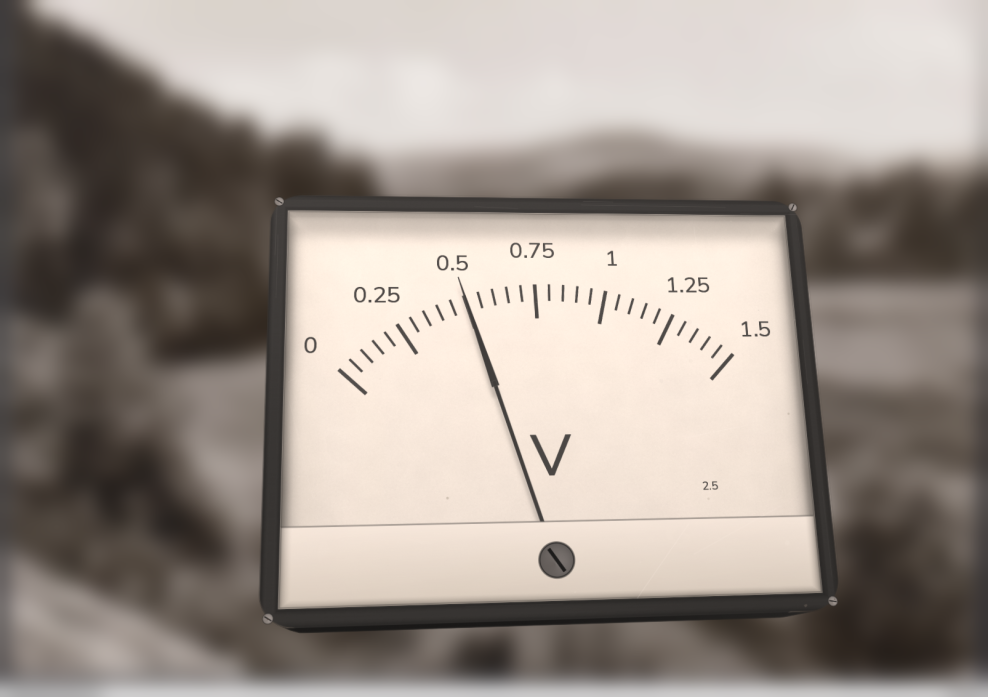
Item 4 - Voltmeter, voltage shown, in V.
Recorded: 0.5 V
